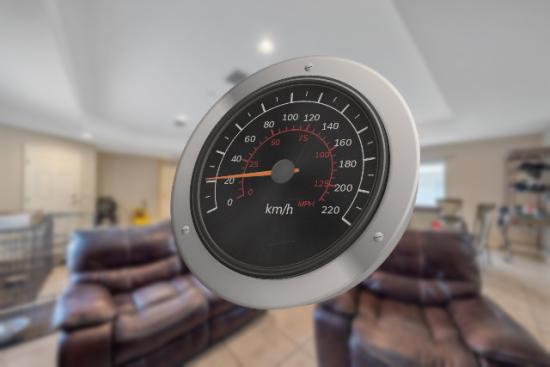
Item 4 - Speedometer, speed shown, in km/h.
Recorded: 20 km/h
